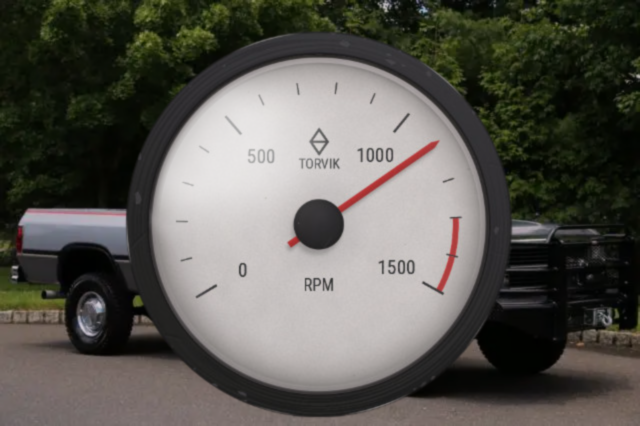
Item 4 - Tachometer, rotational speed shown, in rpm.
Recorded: 1100 rpm
